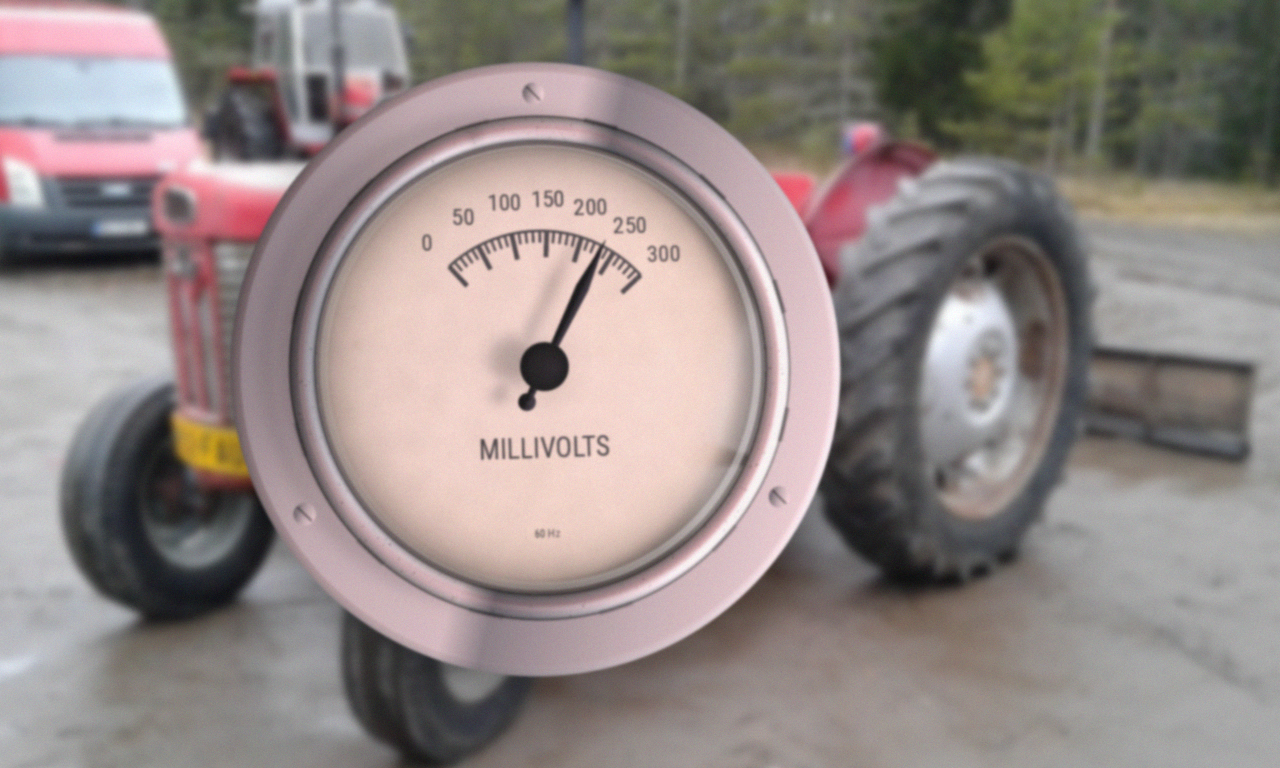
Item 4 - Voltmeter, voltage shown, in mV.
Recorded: 230 mV
